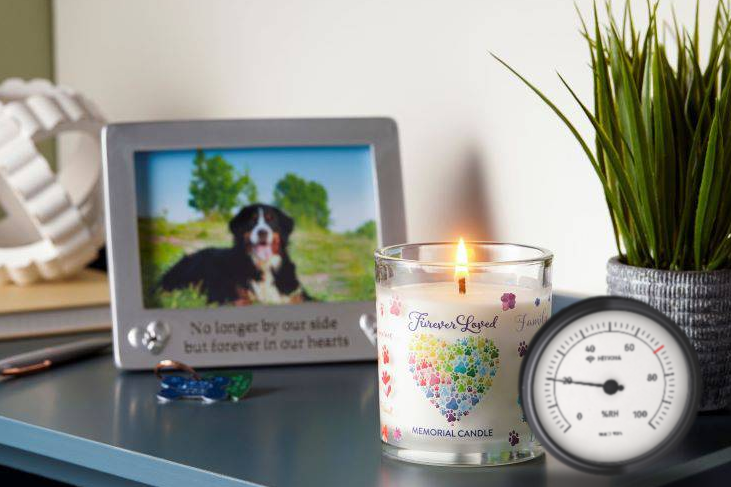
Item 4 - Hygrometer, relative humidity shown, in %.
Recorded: 20 %
